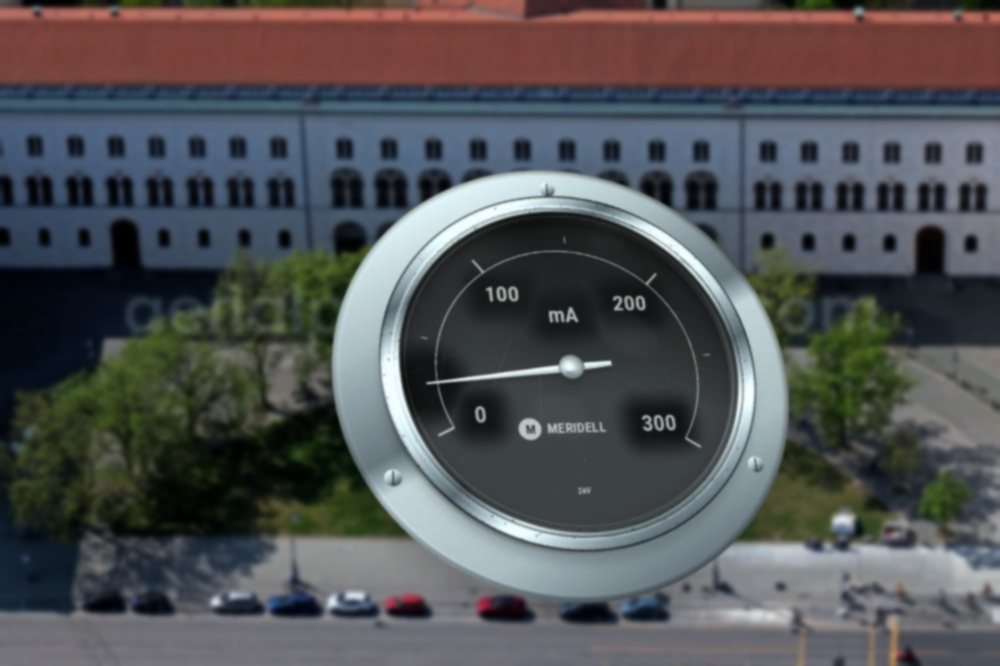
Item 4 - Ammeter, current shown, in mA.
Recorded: 25 mA
